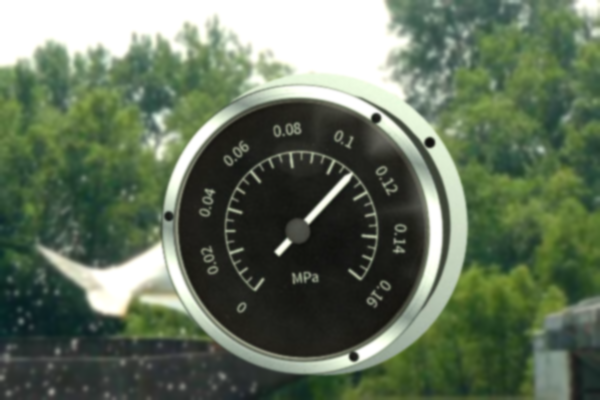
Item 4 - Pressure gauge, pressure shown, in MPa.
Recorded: 0.11 MPa
